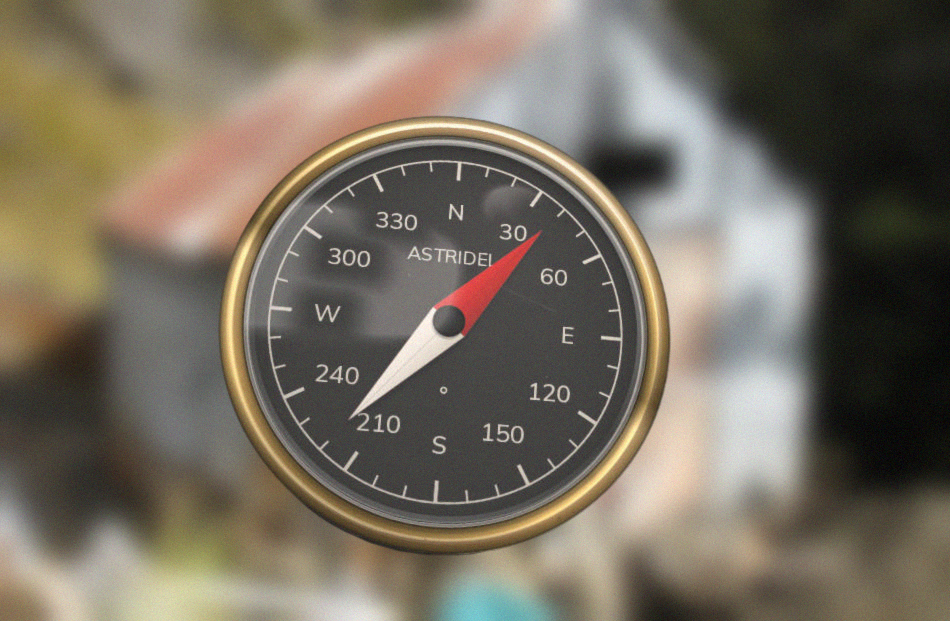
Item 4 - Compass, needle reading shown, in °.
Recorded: 40 °
